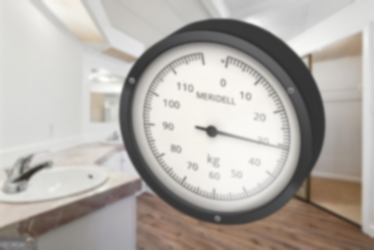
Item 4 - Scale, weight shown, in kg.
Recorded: 30 kg
